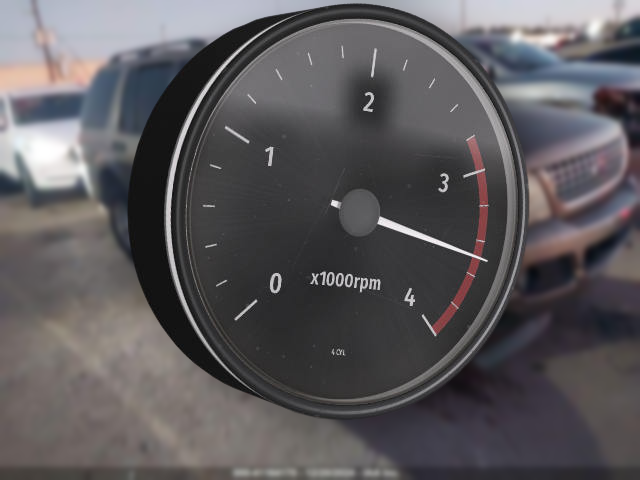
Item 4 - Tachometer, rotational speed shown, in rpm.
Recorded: 3500 rpm
